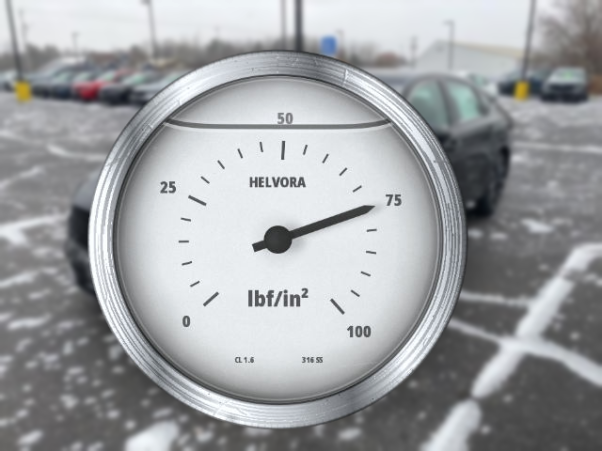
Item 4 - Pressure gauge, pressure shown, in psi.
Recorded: 75 psi
